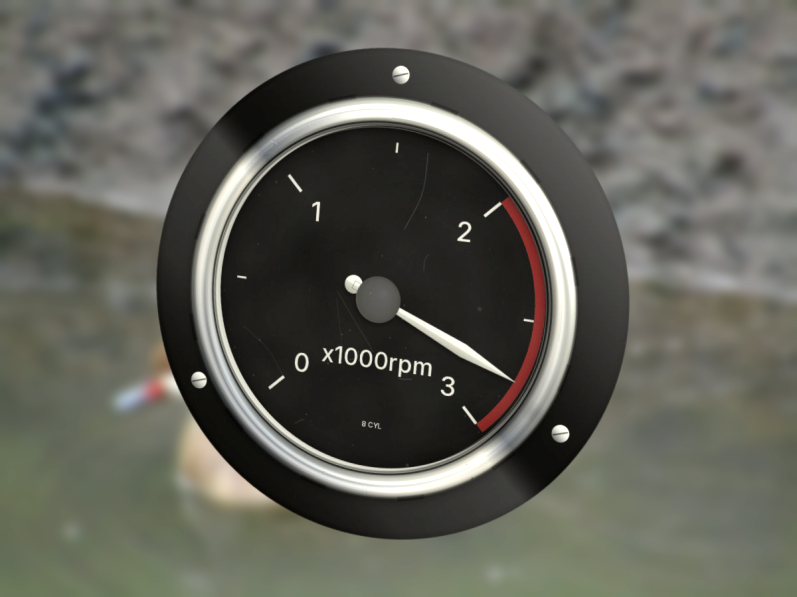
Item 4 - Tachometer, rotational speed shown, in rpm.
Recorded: 2750 rpm
